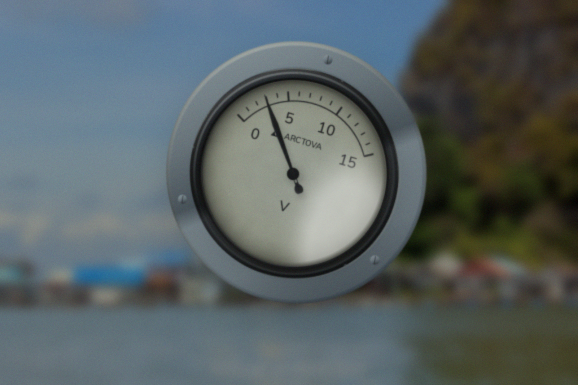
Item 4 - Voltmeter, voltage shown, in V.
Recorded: 3 V
